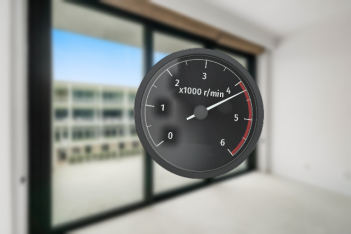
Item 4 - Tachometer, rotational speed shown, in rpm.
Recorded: 4250 rpm
